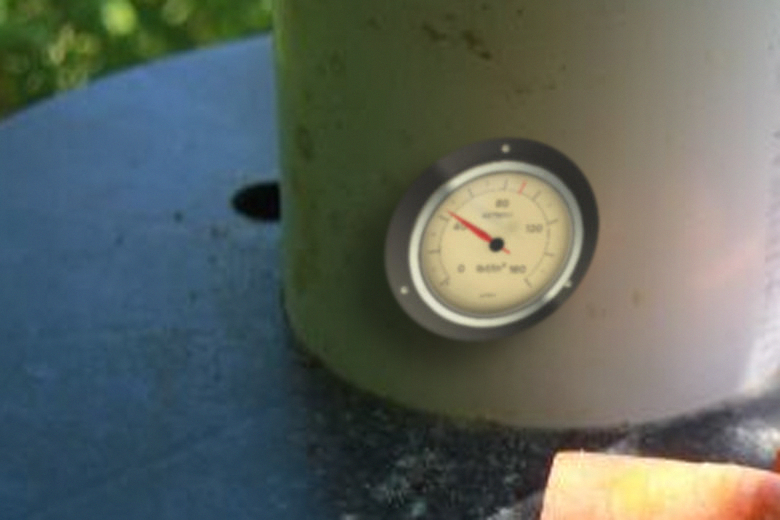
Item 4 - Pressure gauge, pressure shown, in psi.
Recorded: 45 psi
